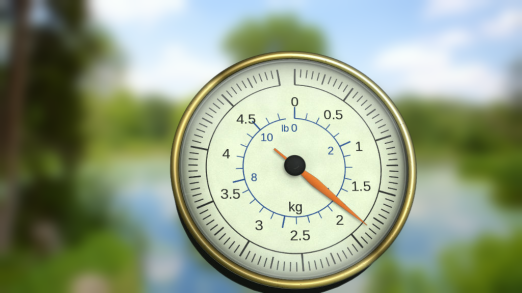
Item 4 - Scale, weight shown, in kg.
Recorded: 1.85 kg
